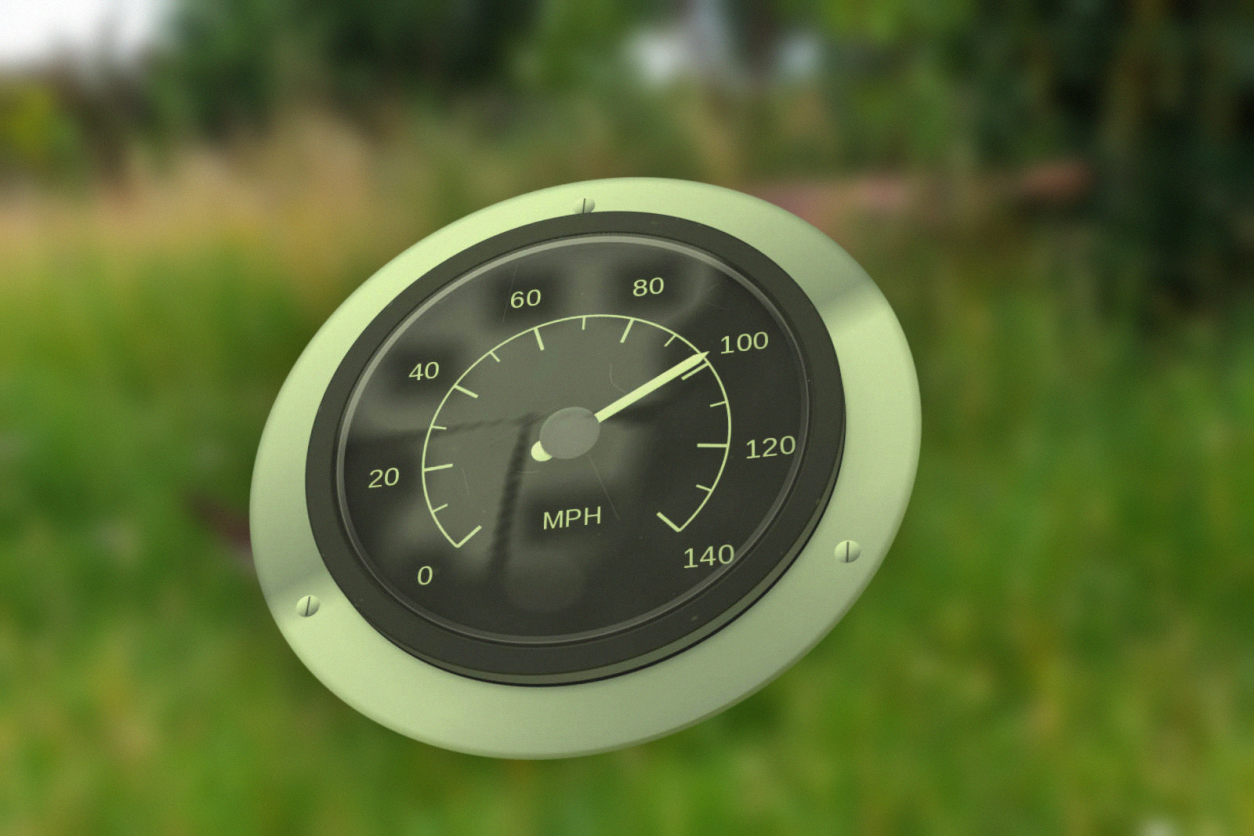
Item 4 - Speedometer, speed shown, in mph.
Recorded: 100 mph
